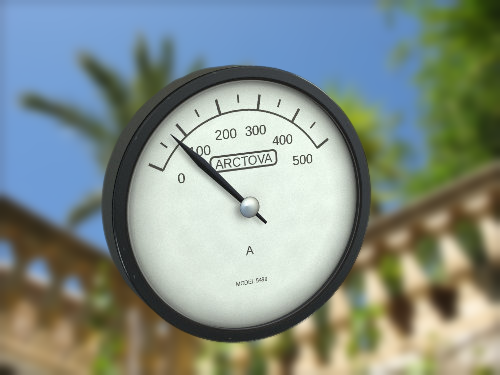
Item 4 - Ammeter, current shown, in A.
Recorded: 75 A
